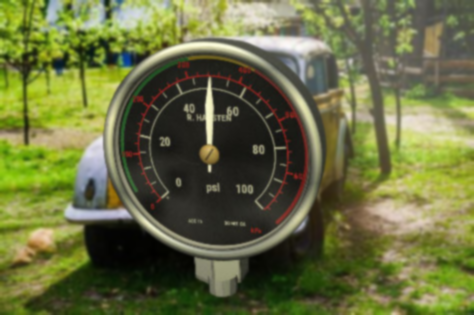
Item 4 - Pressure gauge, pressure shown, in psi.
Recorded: 50 psi
